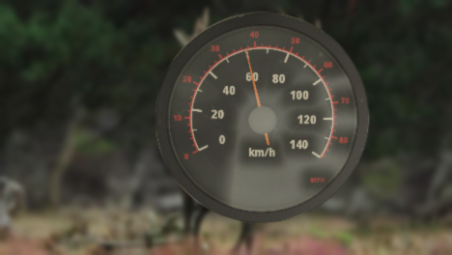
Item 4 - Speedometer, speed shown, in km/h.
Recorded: 60 km/h
